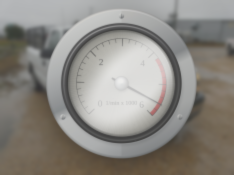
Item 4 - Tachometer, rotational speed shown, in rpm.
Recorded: 5600 rpm
